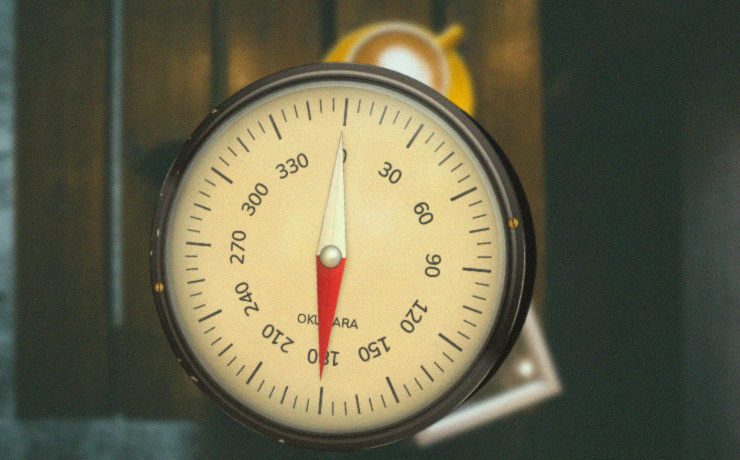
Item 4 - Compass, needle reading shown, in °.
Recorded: 180 °
